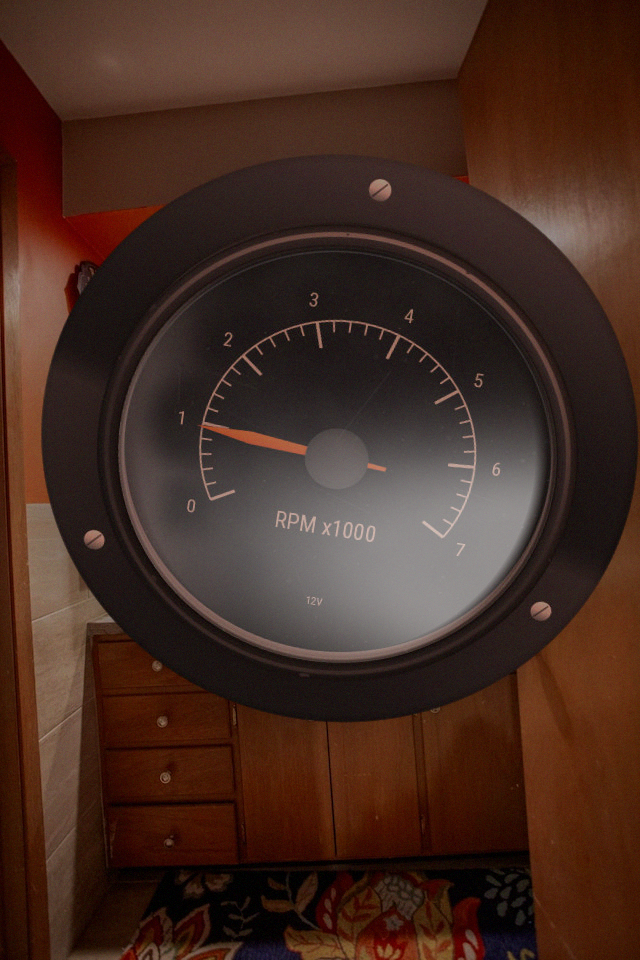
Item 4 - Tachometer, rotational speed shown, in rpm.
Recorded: 1000 rpm
